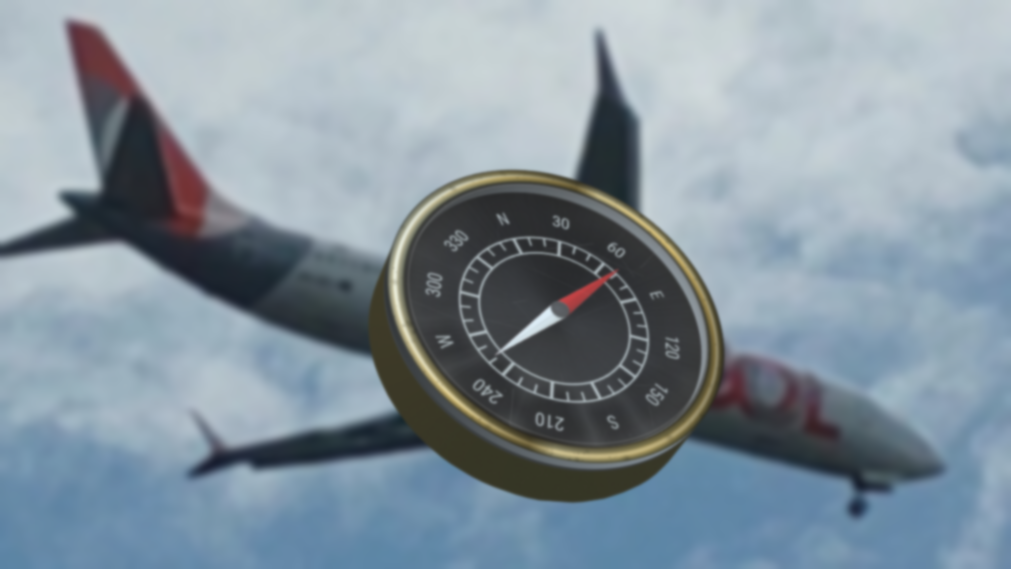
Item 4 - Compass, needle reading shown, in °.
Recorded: 70 °
